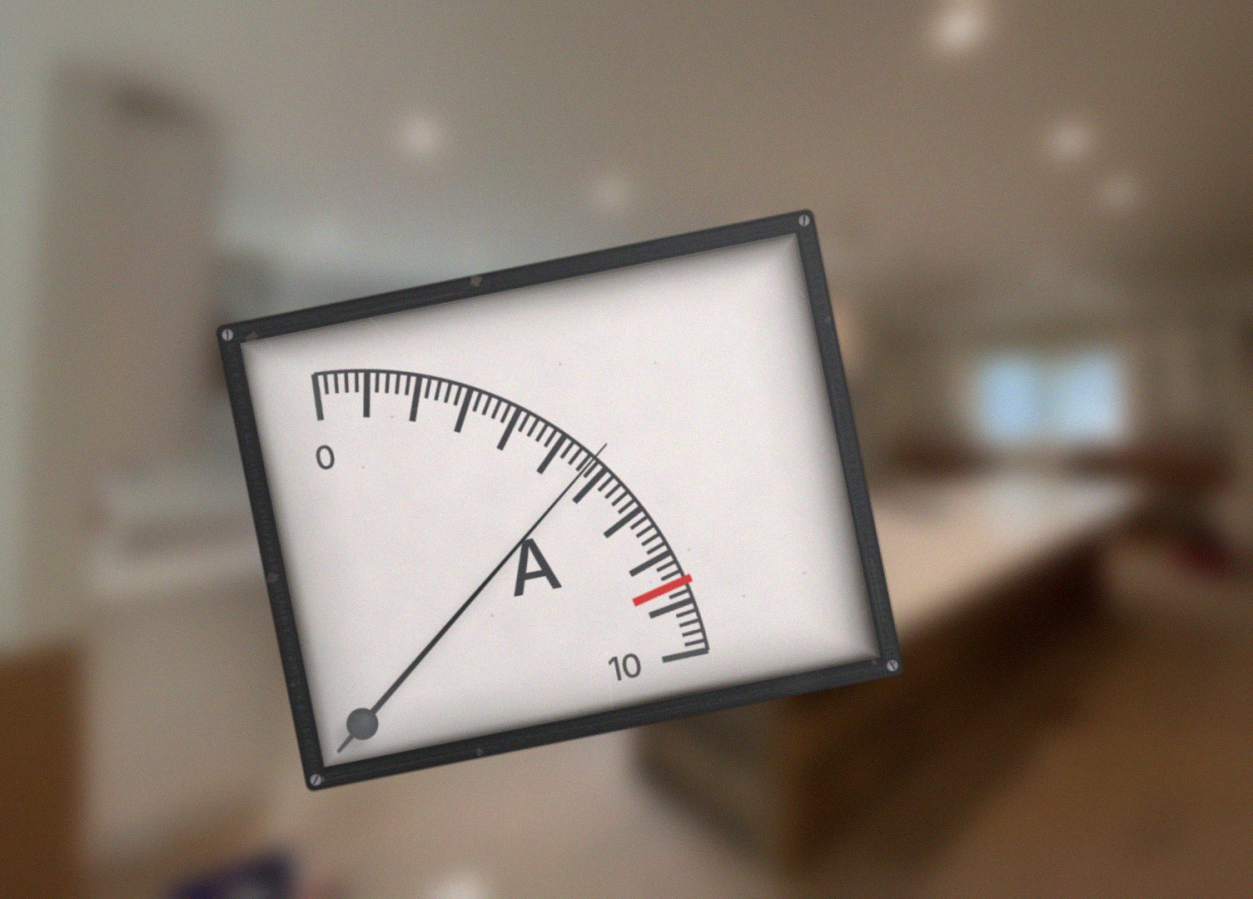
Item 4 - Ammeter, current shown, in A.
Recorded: 5.7 A
